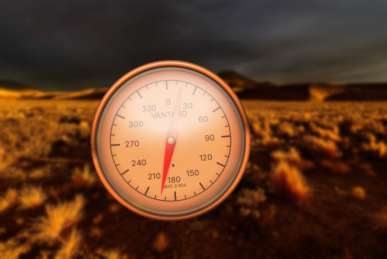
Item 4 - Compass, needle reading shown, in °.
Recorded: 195 °
